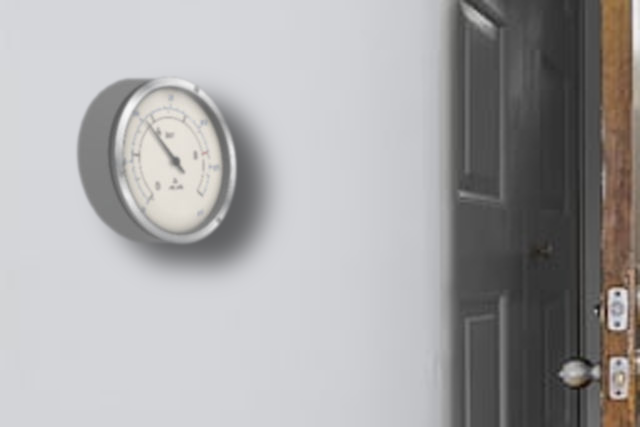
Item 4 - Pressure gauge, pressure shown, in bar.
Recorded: 3.5 bar
